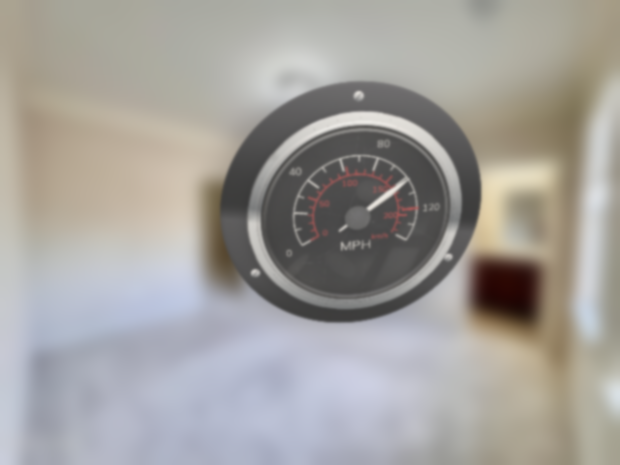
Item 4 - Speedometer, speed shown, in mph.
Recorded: 100 mph
